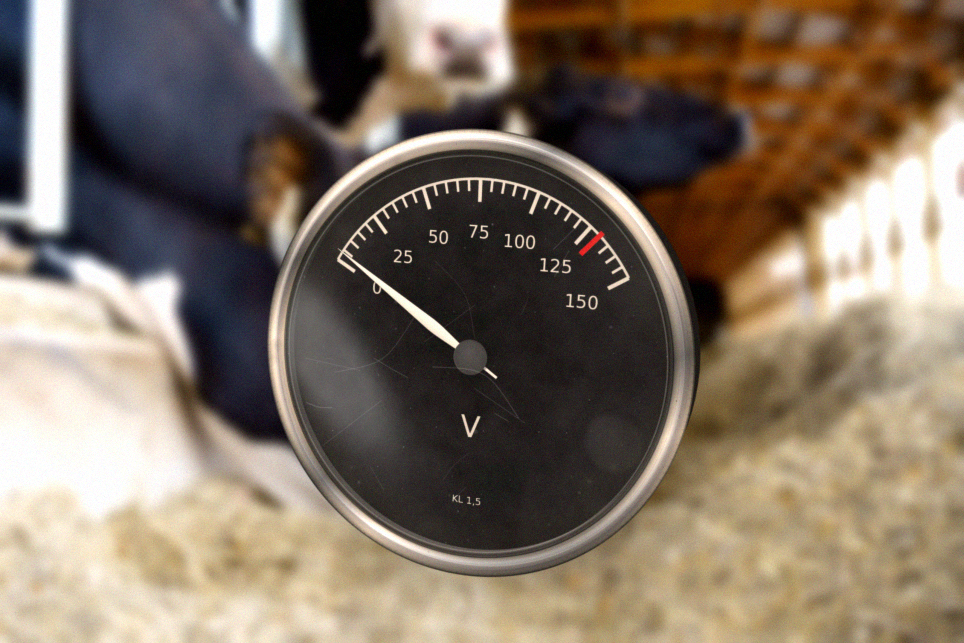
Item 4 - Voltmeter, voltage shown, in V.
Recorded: 5 V
